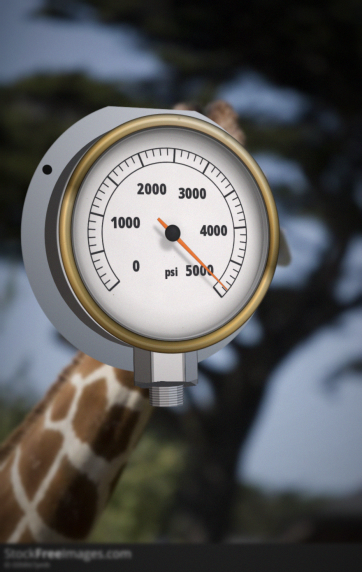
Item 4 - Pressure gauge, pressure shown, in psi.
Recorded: 4900 psi
